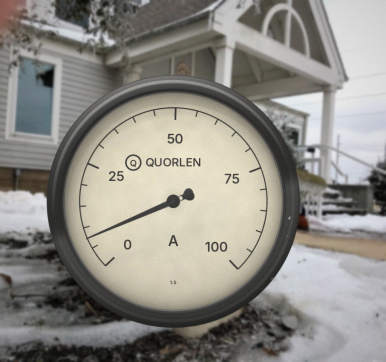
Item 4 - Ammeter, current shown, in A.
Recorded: 7.5 A
